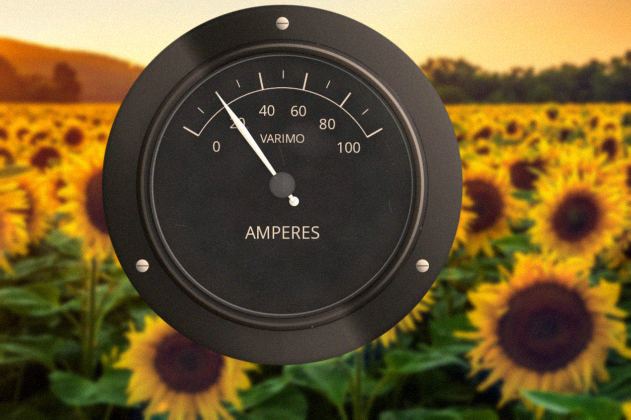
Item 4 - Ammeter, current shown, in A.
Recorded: 20 A
